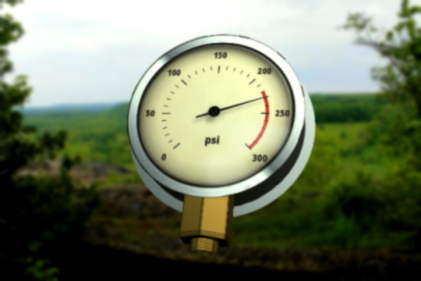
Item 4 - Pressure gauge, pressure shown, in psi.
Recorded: 230 psi
